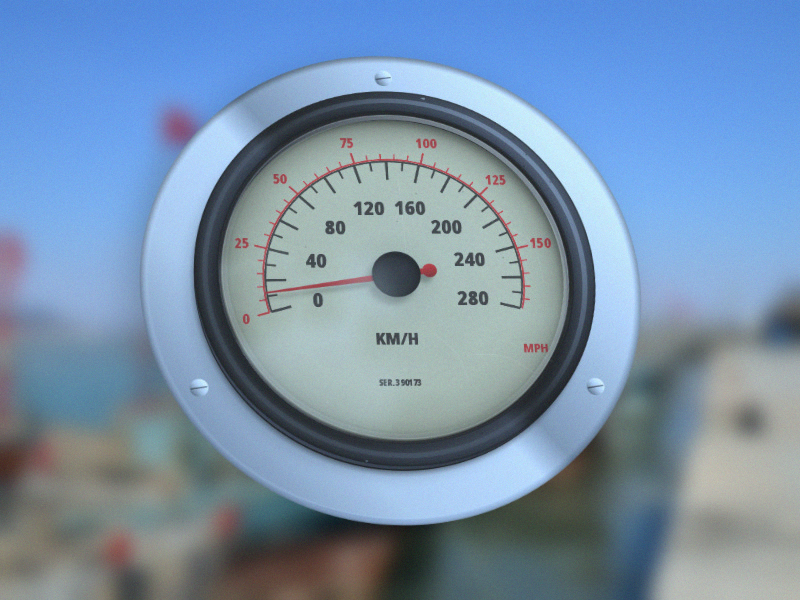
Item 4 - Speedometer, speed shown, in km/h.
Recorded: 10 km/h
